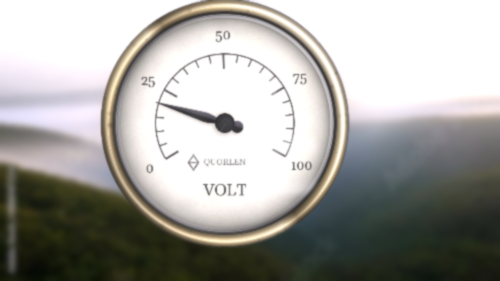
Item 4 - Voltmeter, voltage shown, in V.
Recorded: 20 V
